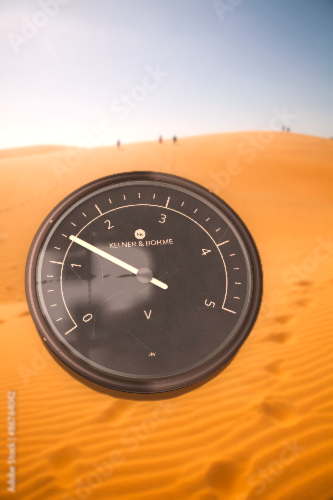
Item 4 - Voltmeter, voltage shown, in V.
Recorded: 1.4 V
